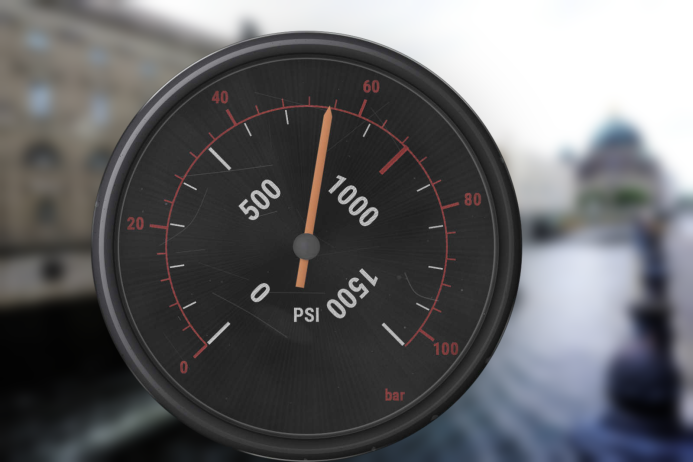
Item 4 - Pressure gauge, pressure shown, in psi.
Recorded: 800 psi
